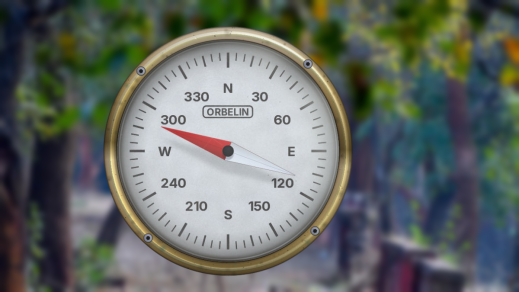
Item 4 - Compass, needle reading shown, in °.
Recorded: 290 °
